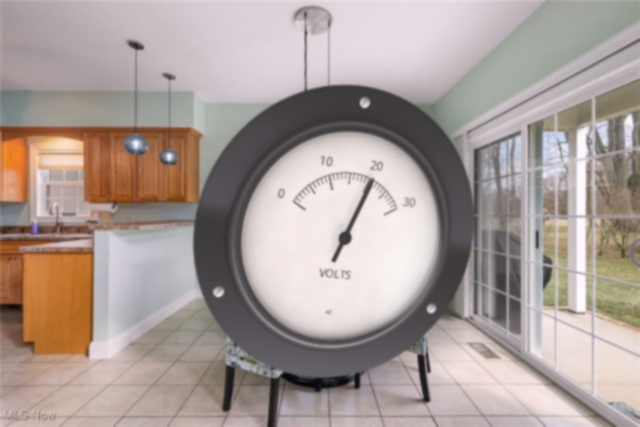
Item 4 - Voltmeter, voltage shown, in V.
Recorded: 20 V
